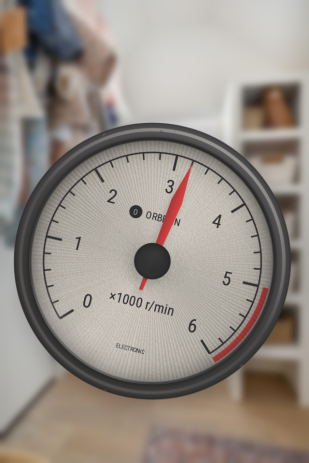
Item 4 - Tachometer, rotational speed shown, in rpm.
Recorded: 3200 rpm
